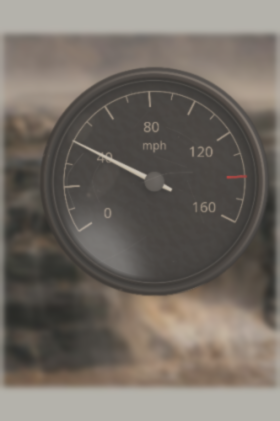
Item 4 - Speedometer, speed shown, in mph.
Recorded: 40 mph
